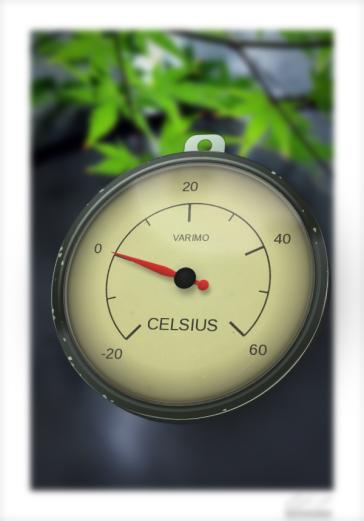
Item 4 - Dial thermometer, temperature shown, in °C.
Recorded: 0 °C
